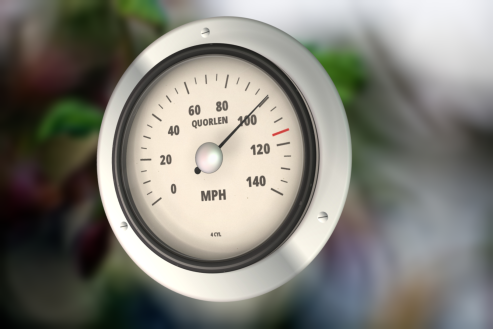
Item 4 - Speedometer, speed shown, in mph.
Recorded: 100 mph
